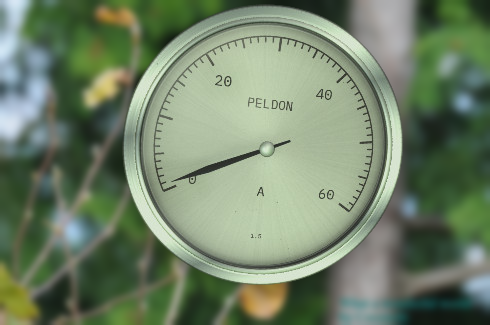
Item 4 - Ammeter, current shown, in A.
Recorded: 1 A
